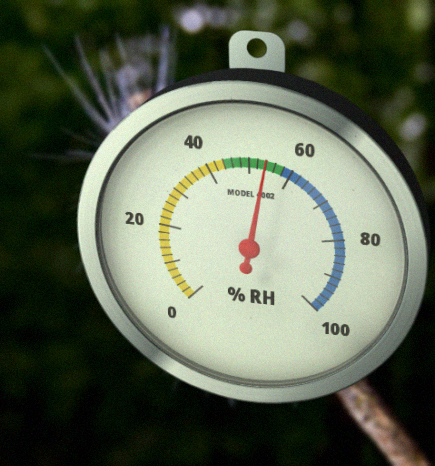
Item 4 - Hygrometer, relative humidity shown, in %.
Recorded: 54 %
